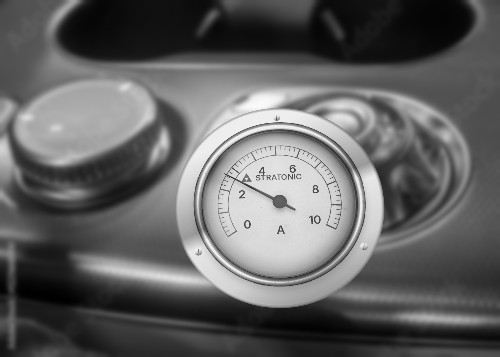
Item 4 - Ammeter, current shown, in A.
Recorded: 2.6 A
